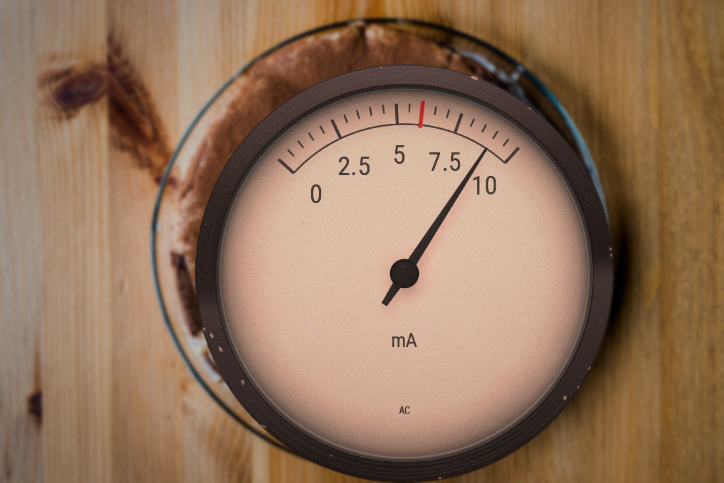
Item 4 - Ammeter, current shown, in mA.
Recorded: 9 mA
